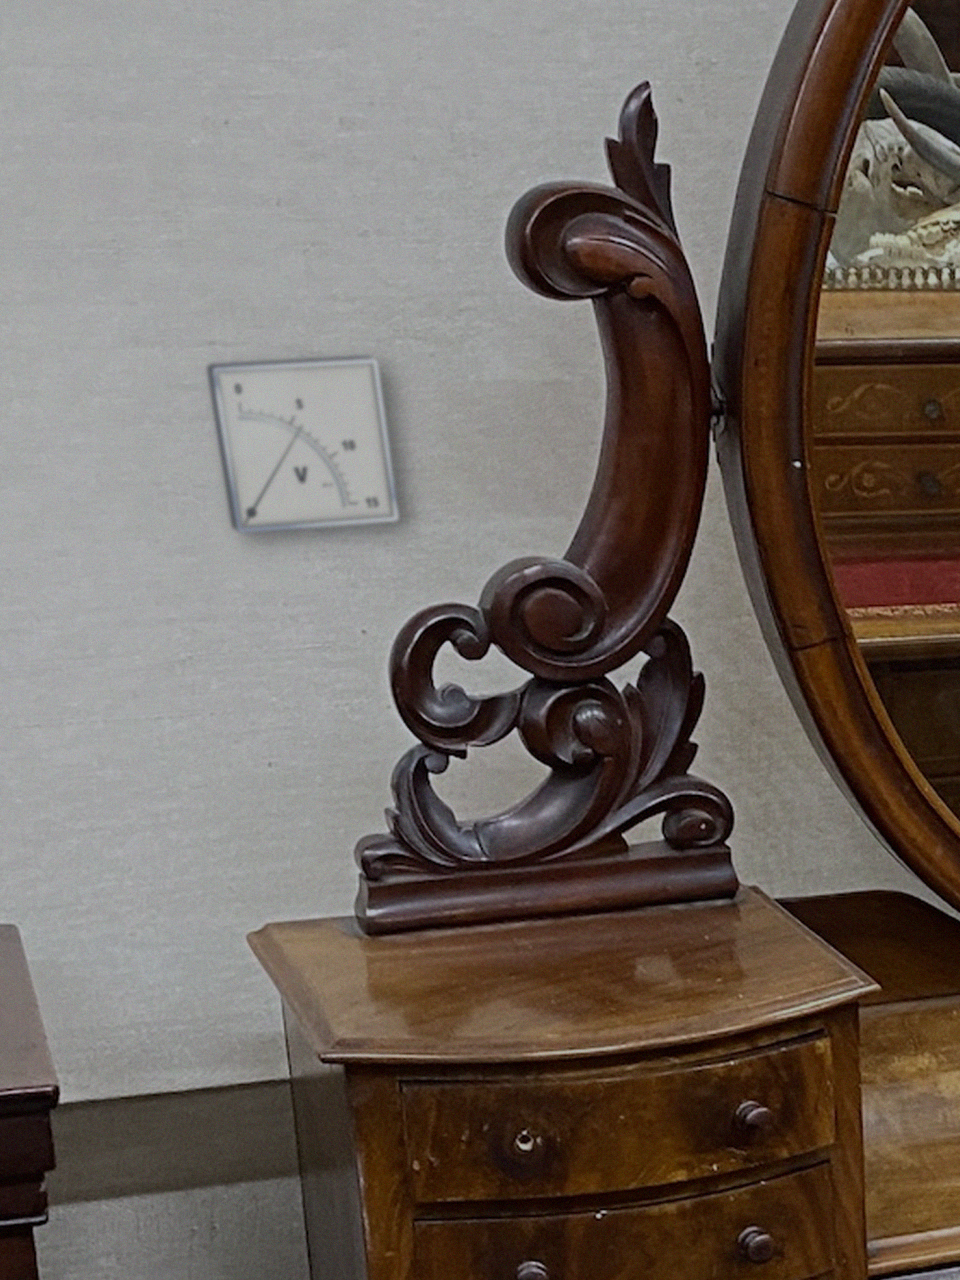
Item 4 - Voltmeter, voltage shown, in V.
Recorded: 6 V
